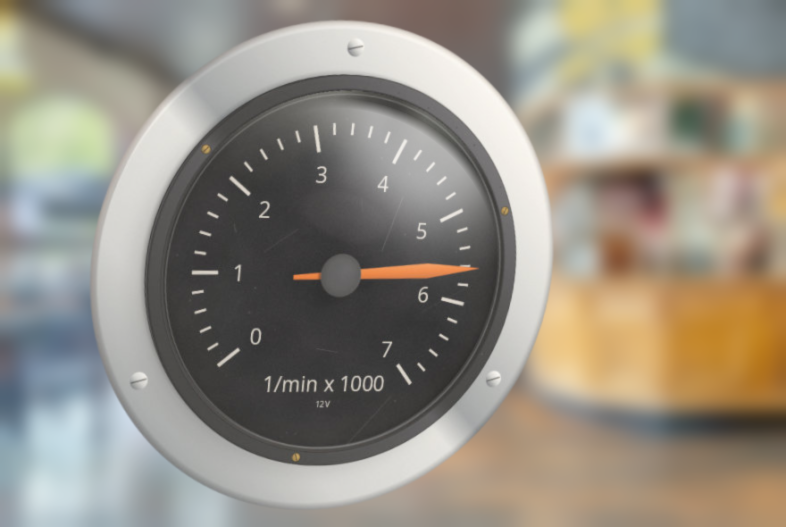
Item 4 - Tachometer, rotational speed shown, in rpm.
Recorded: 5600 rpm
